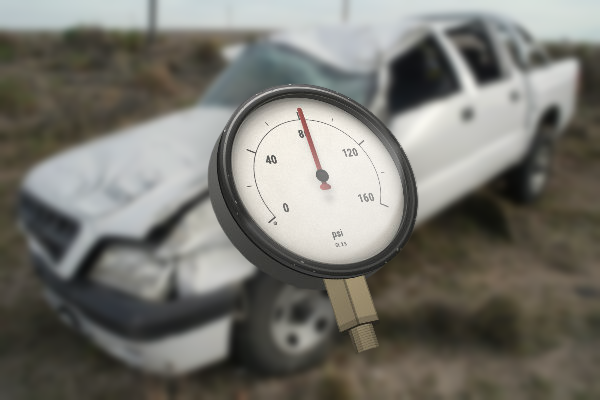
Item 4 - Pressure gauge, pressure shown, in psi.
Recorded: 80 psi
